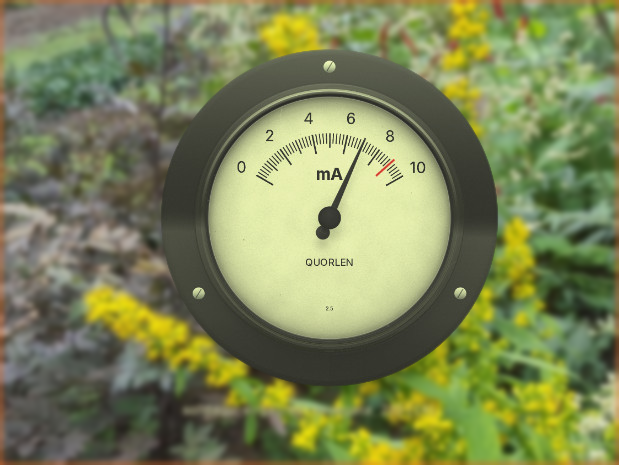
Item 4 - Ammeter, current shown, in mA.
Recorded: 7 mA
